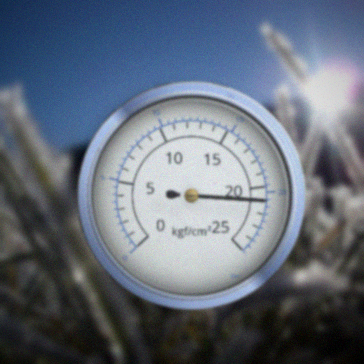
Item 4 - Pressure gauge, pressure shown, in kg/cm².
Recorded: 21 kg/cm²
